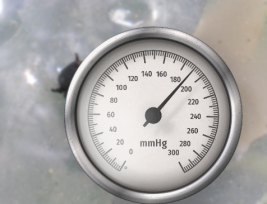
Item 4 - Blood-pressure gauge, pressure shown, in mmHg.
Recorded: 190 mmHg
